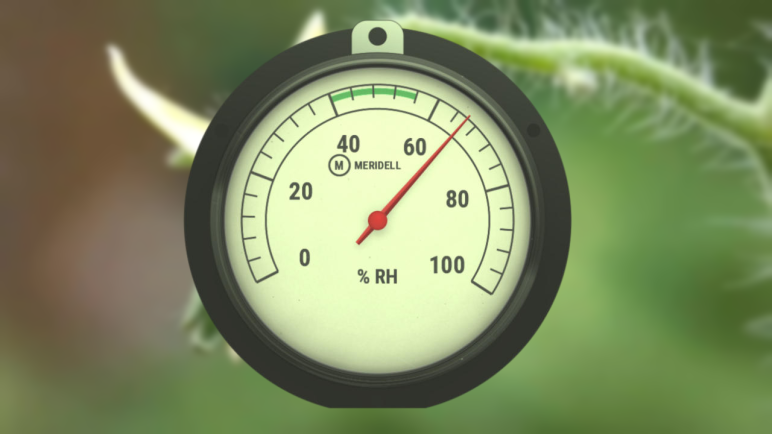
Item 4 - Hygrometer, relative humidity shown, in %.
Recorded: 66 %
